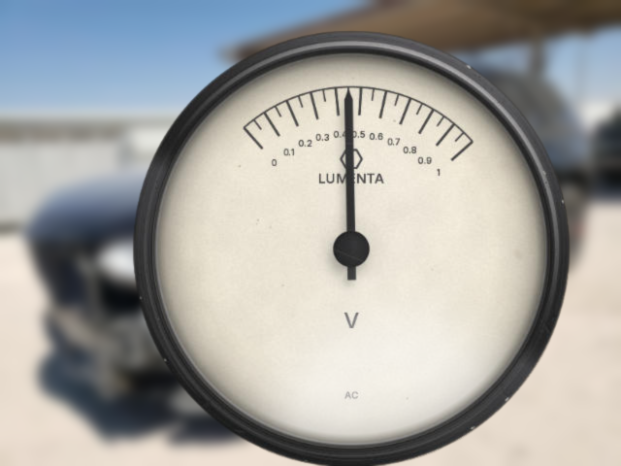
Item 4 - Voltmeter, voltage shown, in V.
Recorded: 0.45 V
